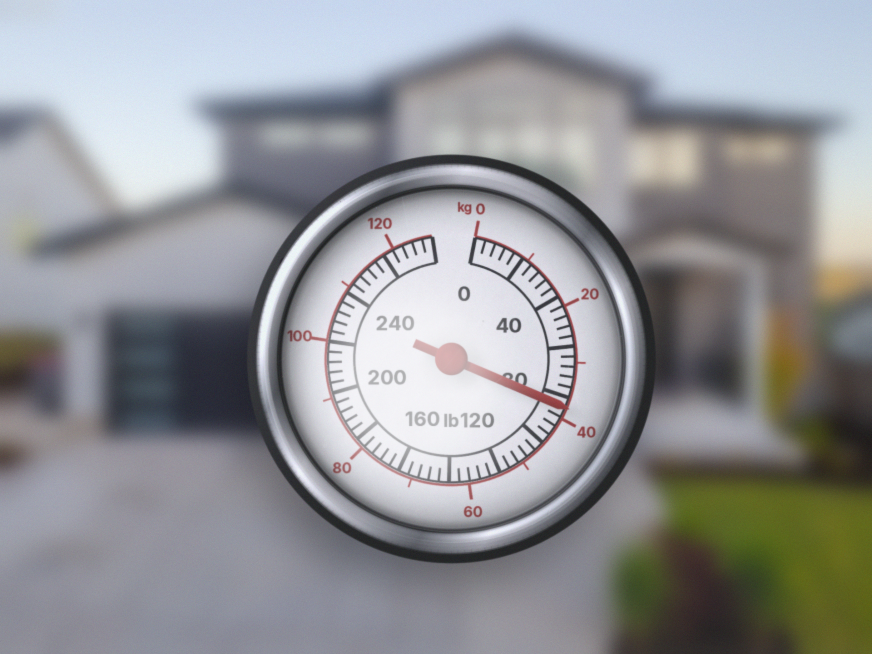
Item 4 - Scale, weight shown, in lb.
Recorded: 84 lb
